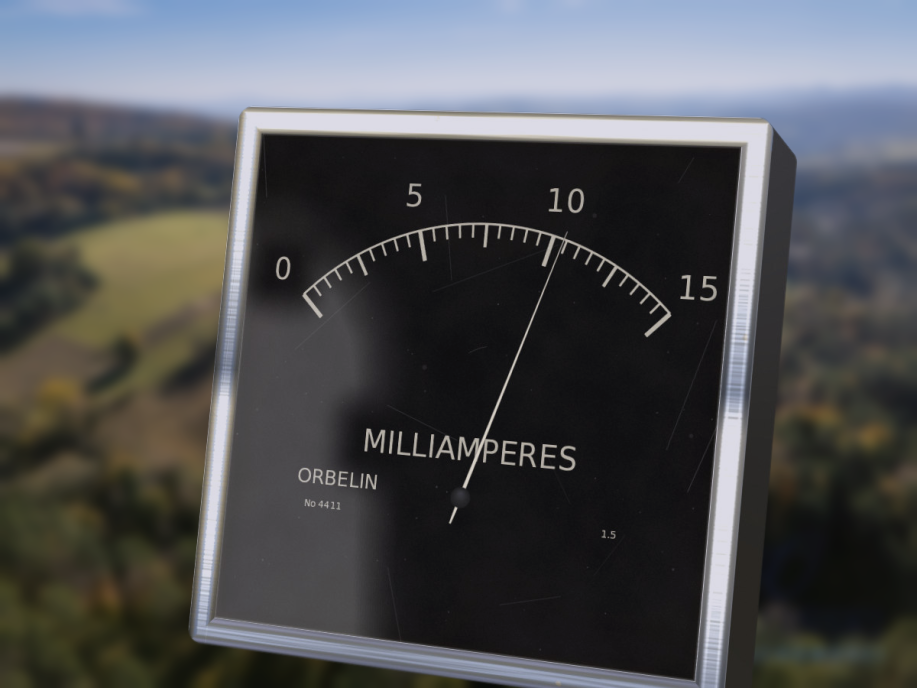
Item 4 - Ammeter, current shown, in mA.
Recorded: 10.5 mA
